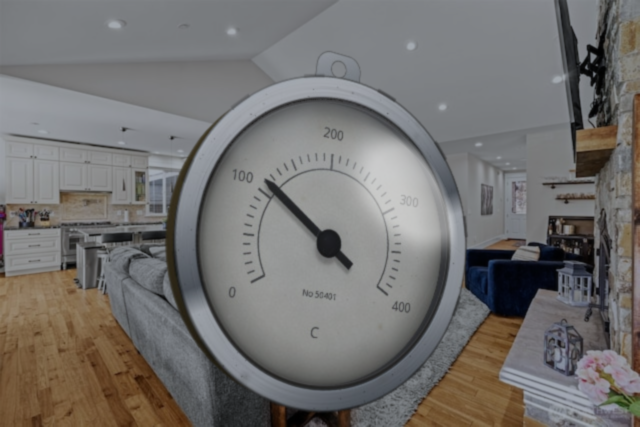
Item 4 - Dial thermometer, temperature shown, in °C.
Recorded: 110 °C
